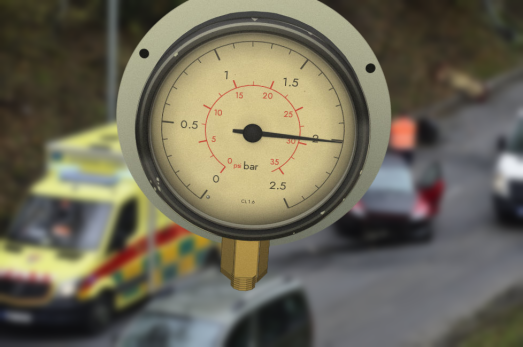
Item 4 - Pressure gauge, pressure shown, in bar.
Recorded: 2 bar
